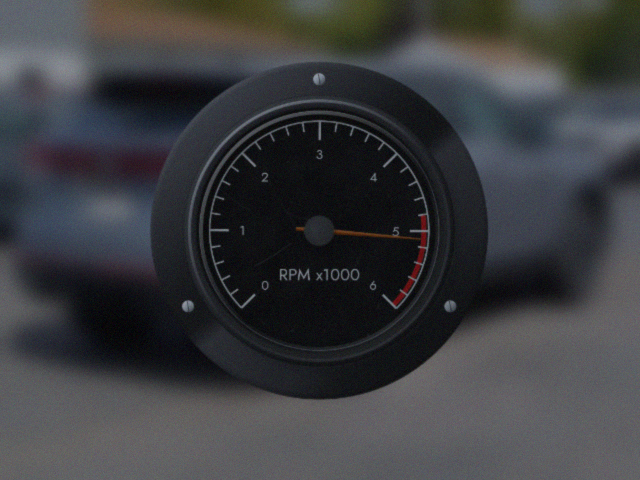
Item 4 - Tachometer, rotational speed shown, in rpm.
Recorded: 5100 rpm
